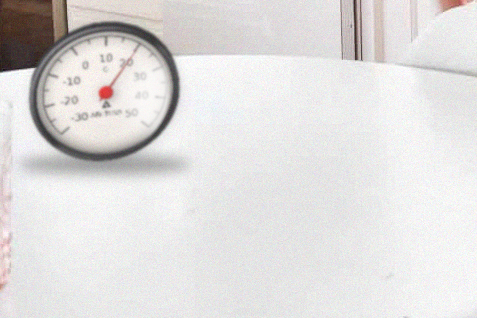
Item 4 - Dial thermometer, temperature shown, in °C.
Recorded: 20 °C
